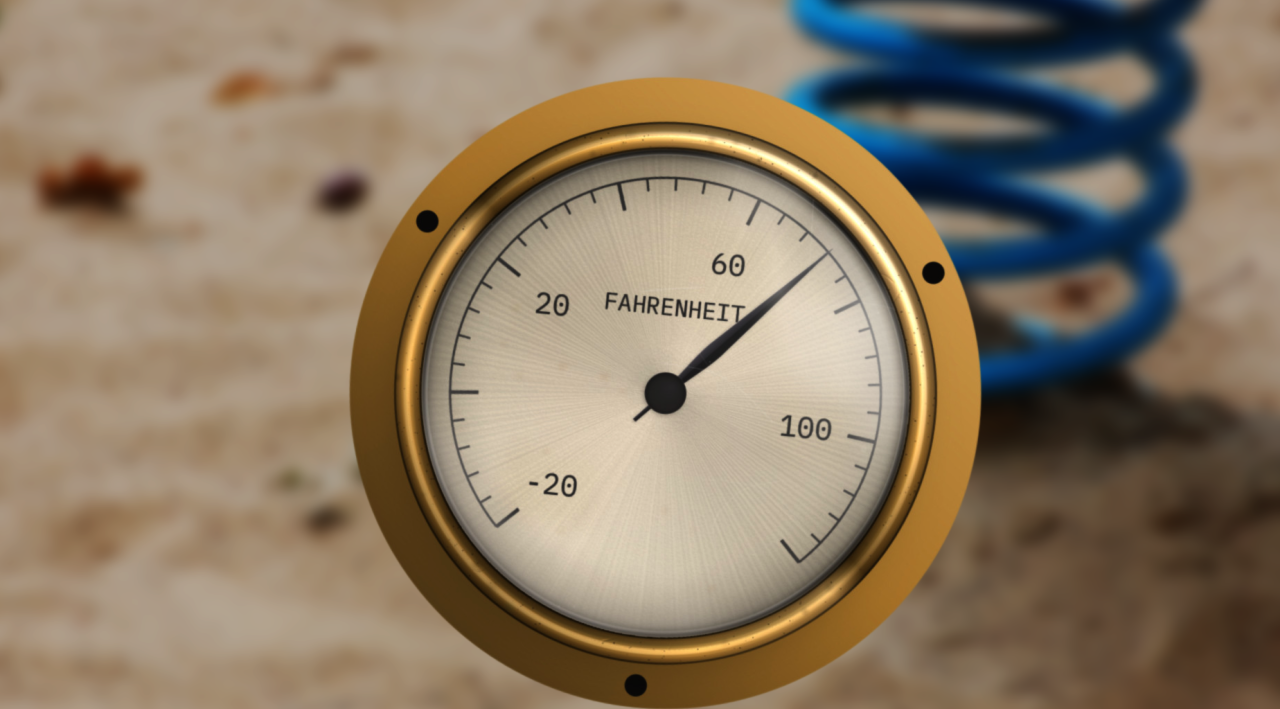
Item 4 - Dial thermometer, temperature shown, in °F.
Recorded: 72 °F
